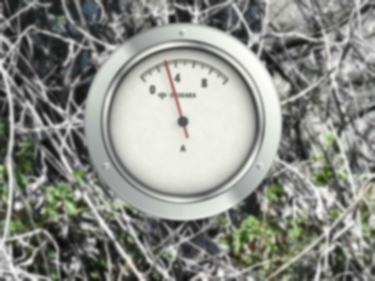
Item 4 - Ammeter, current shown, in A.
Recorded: 3 A
